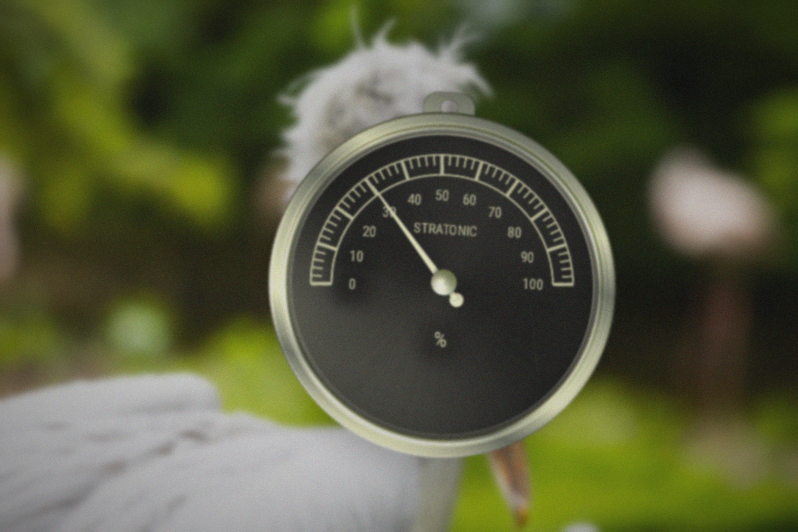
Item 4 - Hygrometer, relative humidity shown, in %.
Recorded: 30 %
